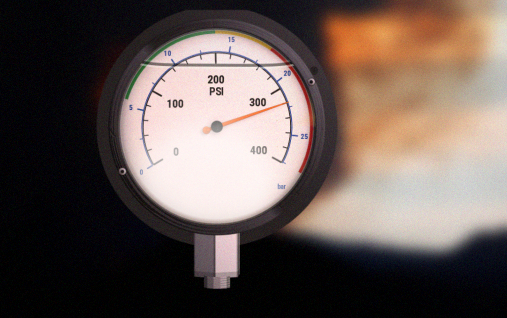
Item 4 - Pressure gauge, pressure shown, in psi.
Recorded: 320 psi
